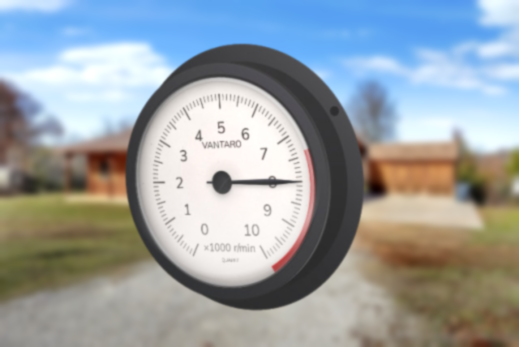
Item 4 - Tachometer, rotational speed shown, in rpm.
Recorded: 8000 rpm
